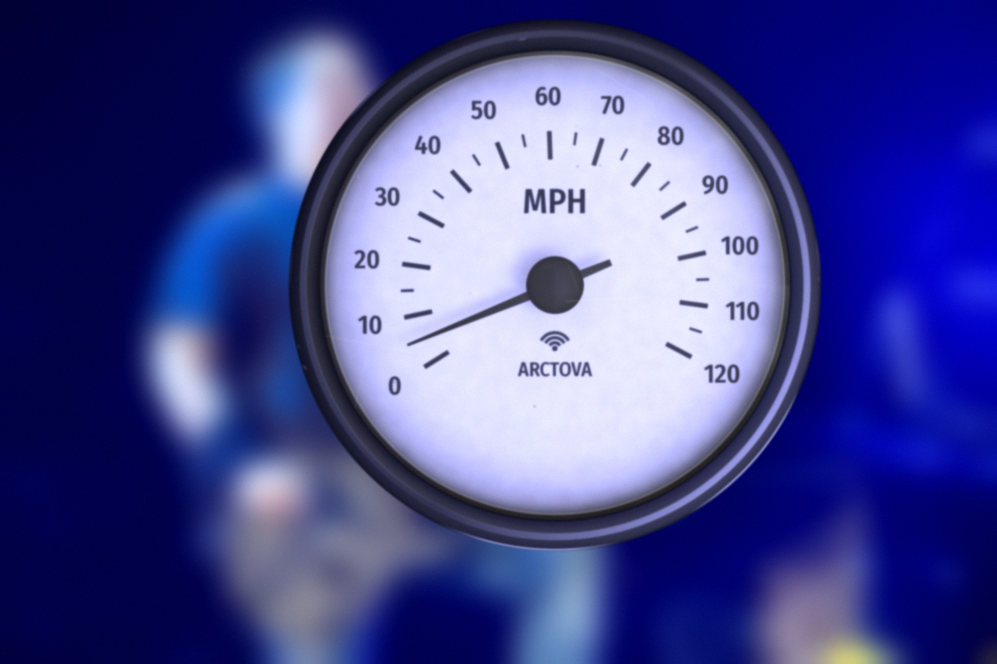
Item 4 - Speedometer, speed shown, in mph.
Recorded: 5 mph
